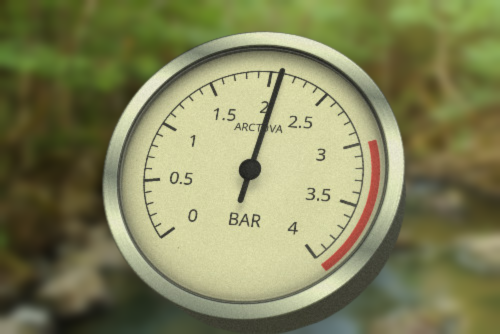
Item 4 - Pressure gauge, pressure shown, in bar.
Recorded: 2.1 bar
